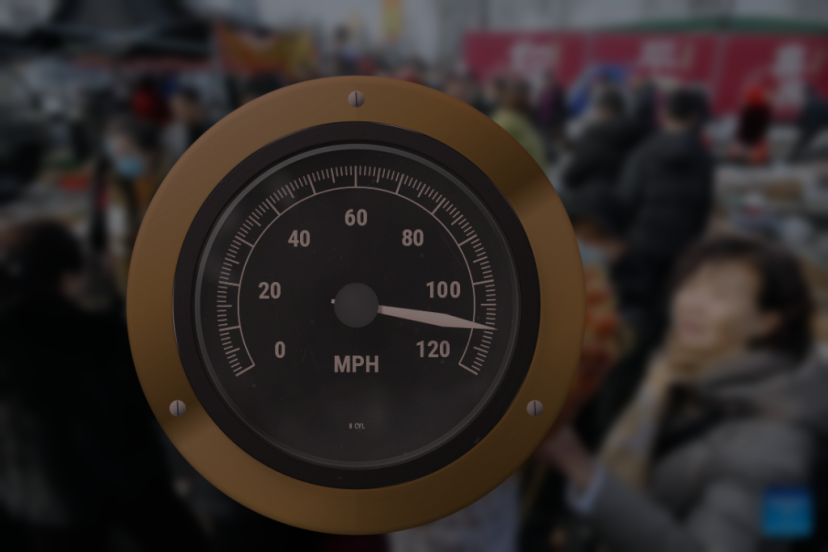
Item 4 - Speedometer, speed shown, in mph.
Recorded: 110 mph
